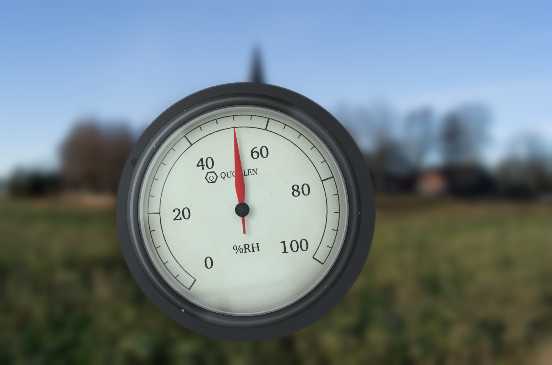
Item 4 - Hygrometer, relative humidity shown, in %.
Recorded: 52 %
